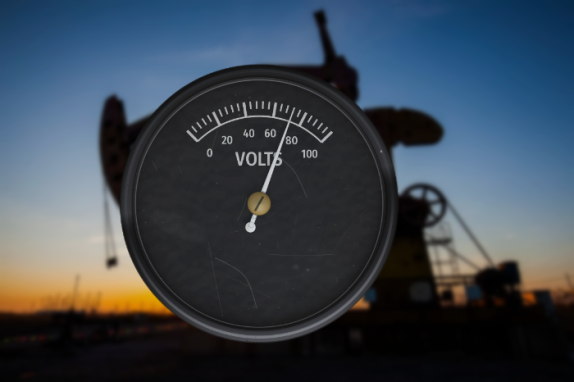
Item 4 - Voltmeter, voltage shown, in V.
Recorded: 72 V
